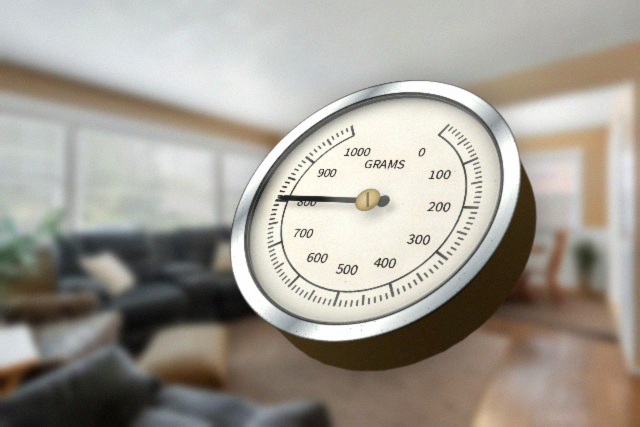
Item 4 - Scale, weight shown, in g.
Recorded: 800 g
